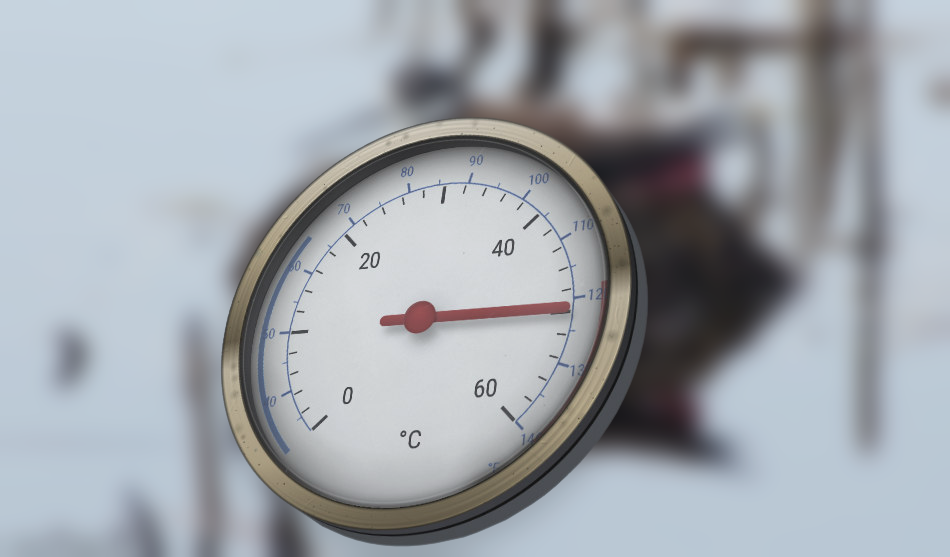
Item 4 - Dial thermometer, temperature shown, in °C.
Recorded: 50 °C
